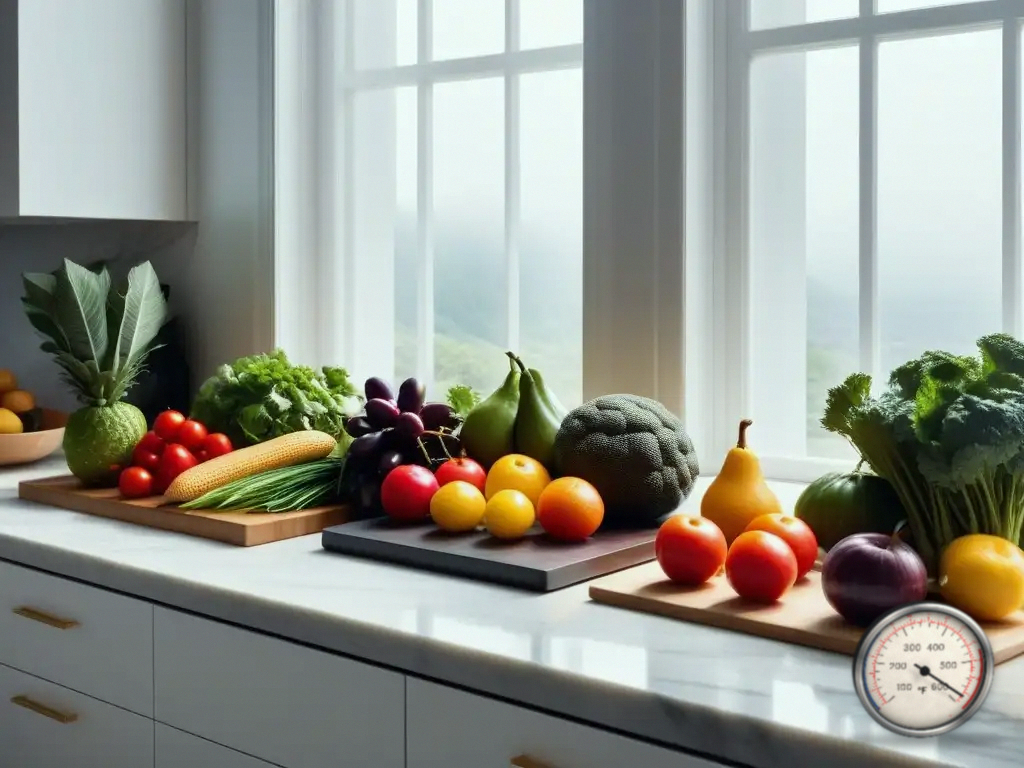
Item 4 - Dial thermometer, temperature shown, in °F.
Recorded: 580 °F
